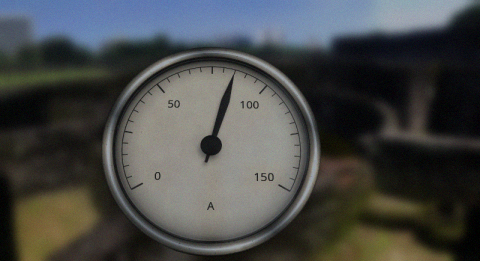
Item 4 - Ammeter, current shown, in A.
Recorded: 85 A
